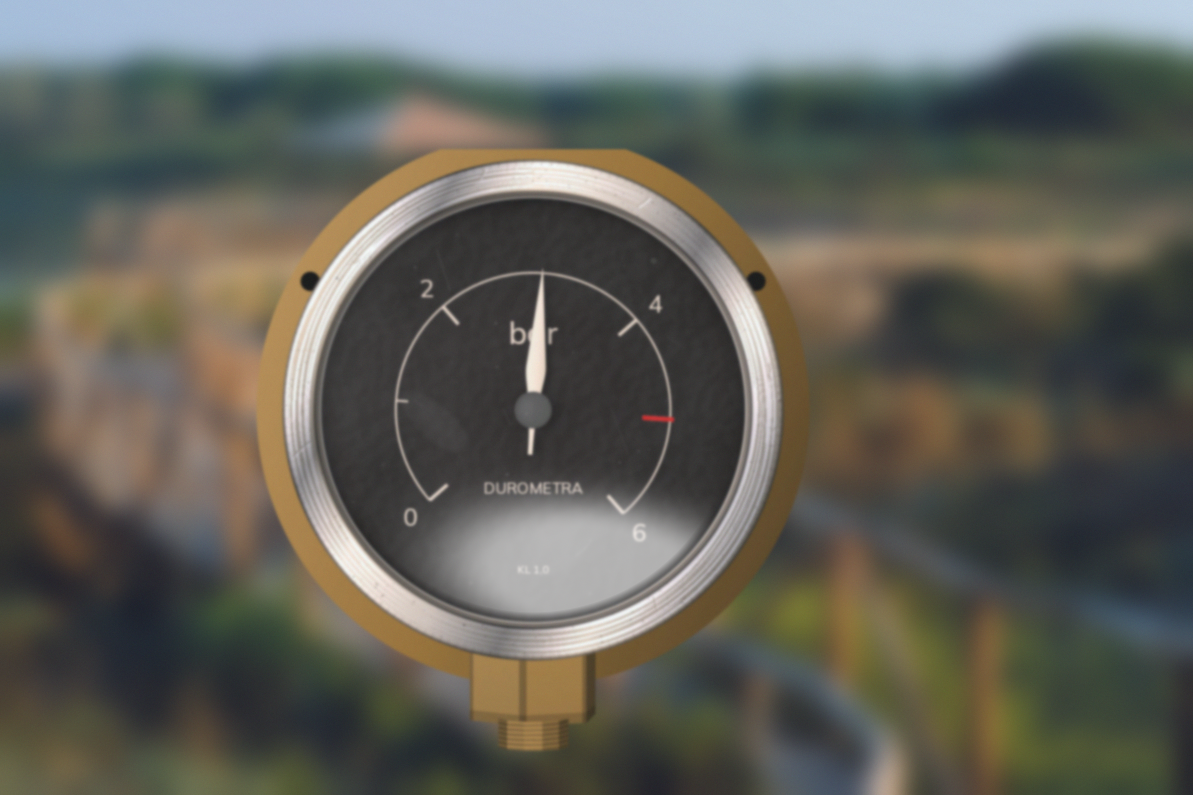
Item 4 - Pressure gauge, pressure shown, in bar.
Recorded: 3 bar
